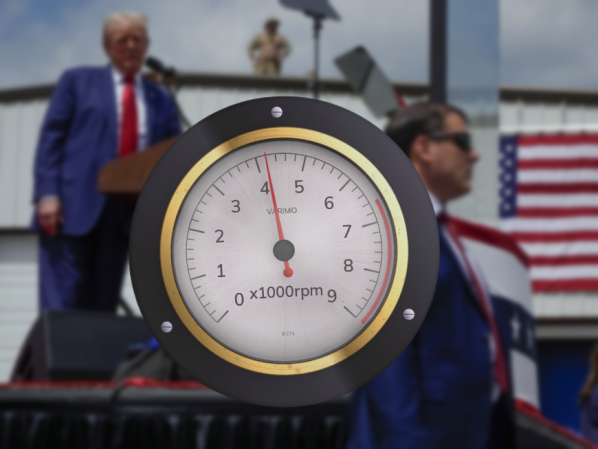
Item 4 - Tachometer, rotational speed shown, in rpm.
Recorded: 4200 rpm
